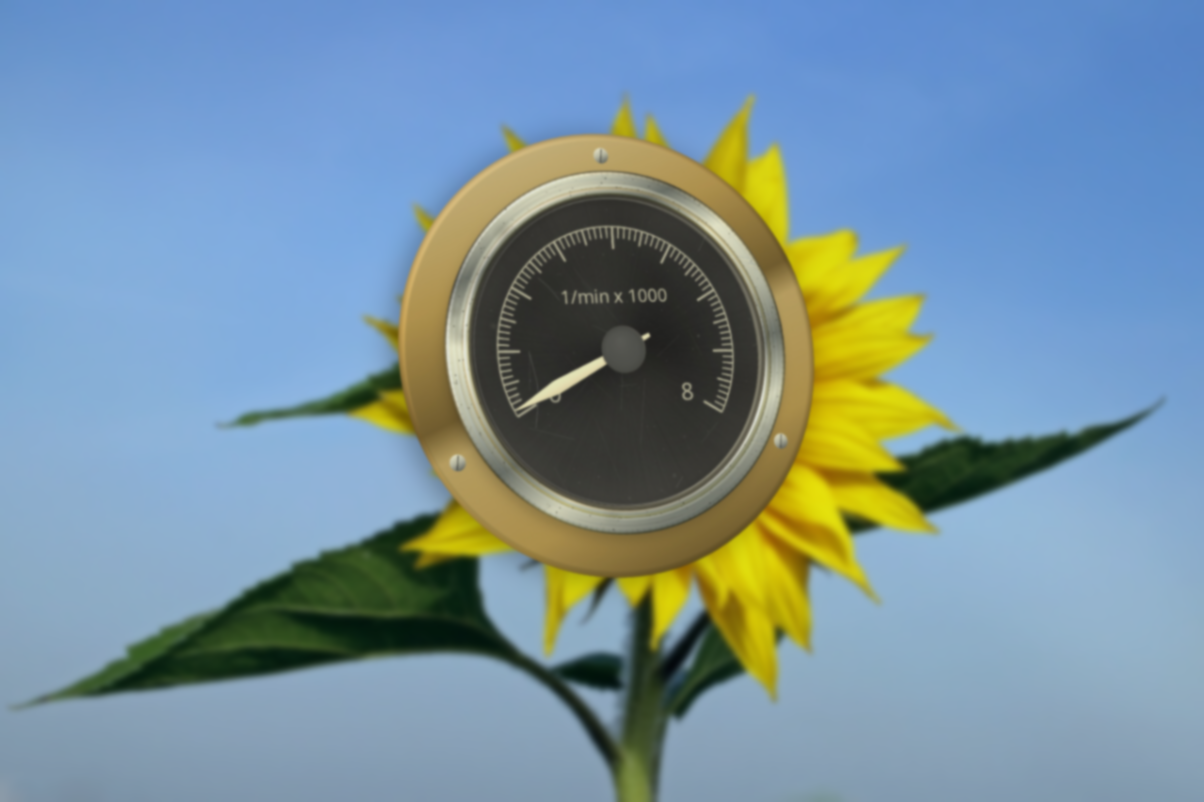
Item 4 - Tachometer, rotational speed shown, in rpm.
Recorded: 100 rpm
